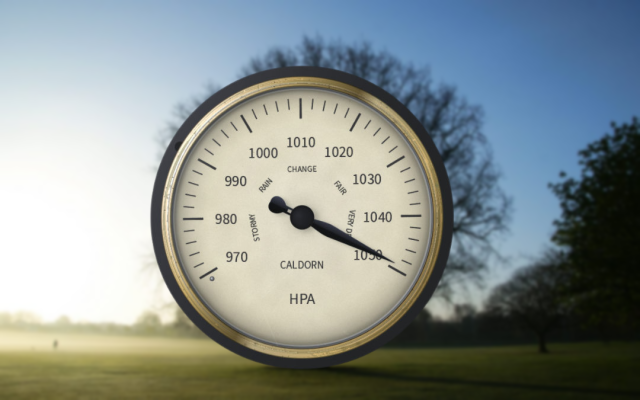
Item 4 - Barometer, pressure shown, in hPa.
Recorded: 1049 hPa
